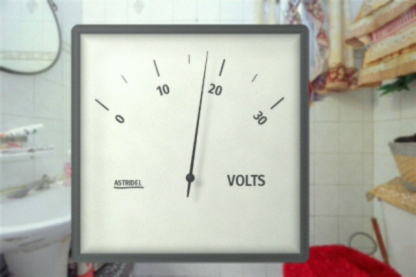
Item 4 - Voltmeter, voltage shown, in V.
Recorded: 17.5 V
